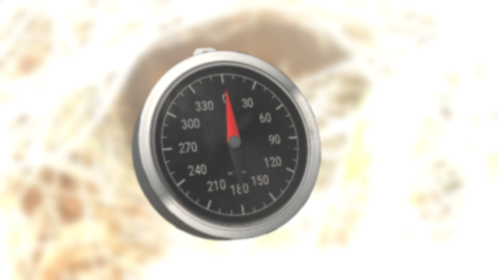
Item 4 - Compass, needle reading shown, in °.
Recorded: 0 °
